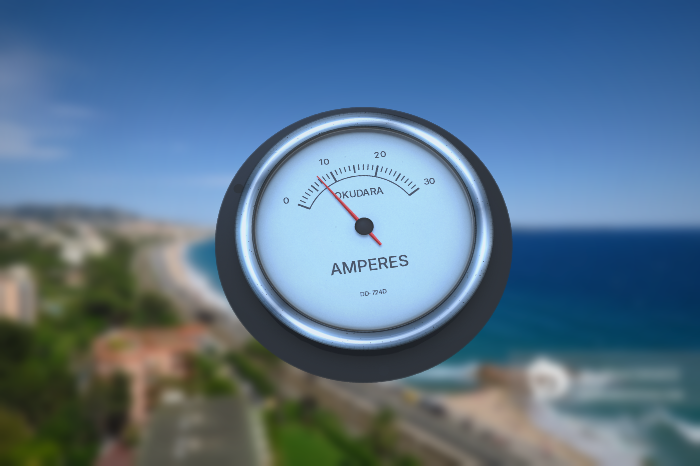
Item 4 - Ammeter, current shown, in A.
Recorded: 7 A
